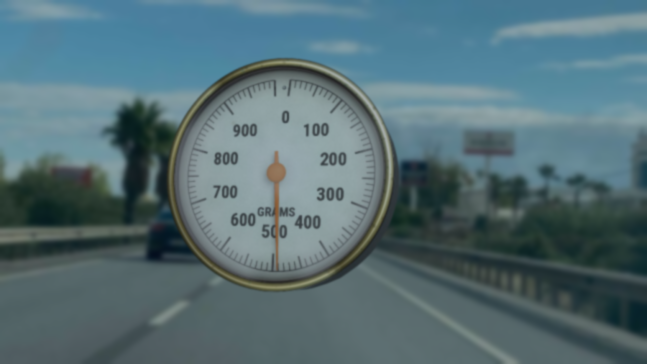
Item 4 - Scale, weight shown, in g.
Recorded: 490 g
